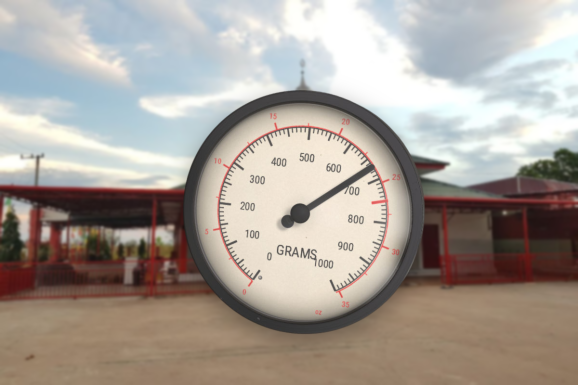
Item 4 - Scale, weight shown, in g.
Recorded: 670 g
